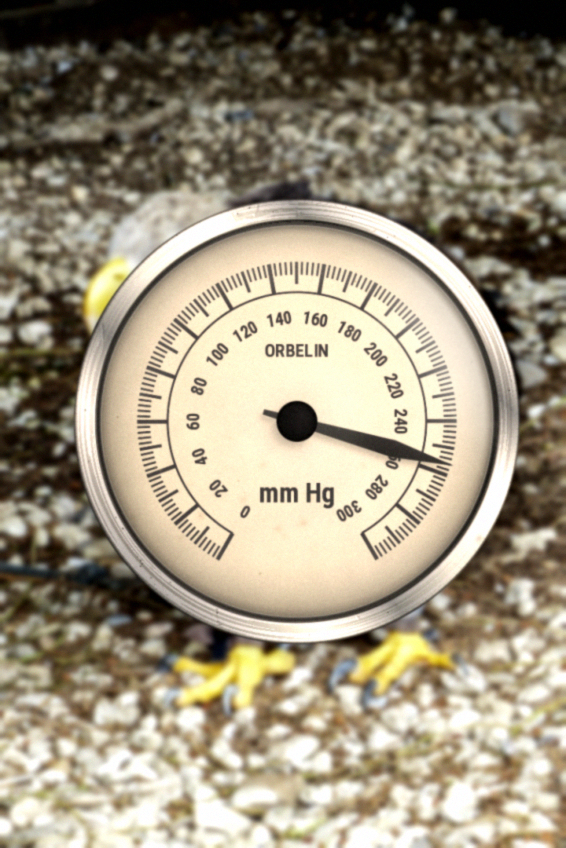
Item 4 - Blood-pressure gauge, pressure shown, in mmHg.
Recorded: 256 mmHg
